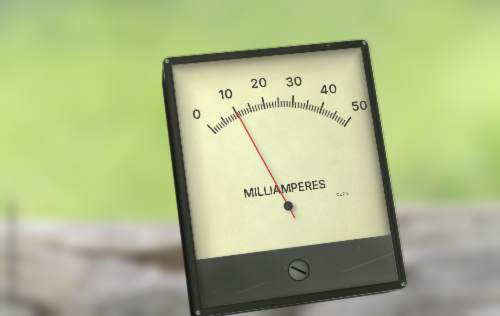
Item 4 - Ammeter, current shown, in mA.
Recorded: 10 mA
